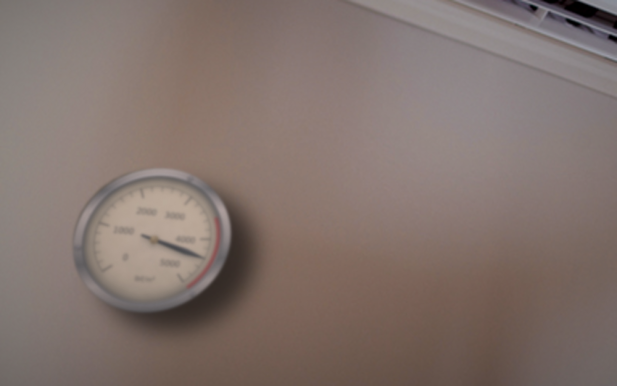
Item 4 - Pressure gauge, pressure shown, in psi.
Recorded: 4400 psi
